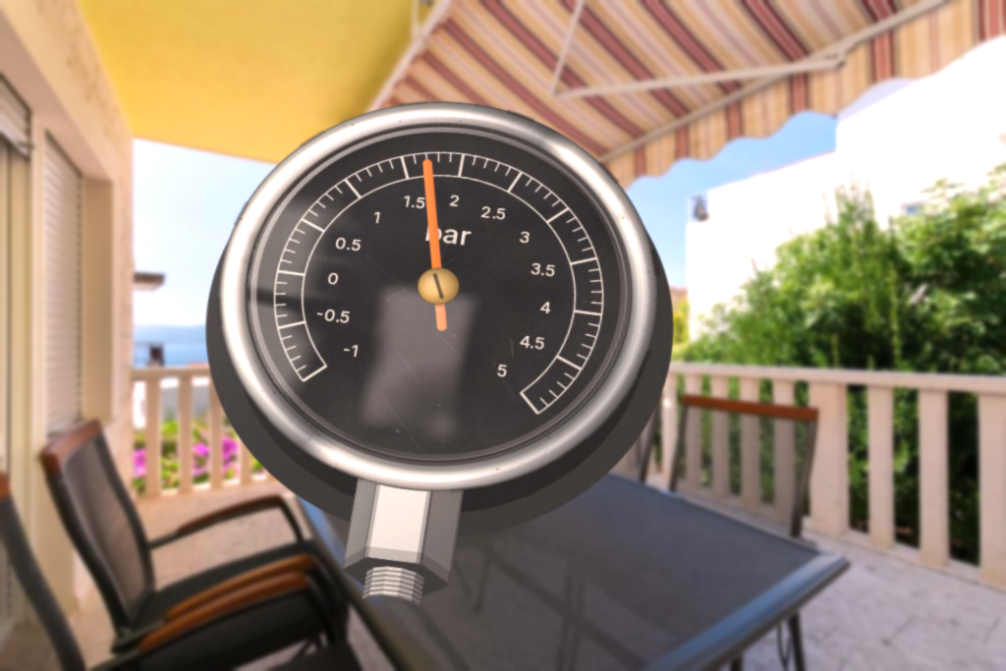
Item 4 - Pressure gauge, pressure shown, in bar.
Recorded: 1.7 bar
